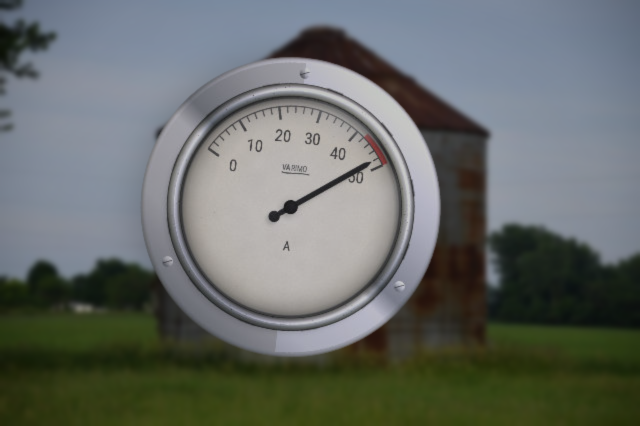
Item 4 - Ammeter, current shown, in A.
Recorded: 48 A
